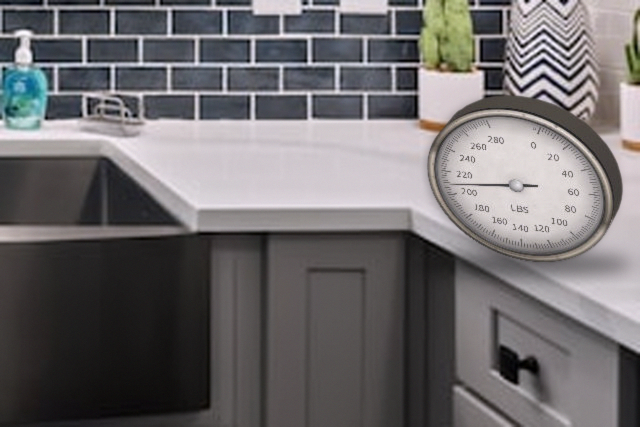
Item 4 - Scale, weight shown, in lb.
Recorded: 210 lb
